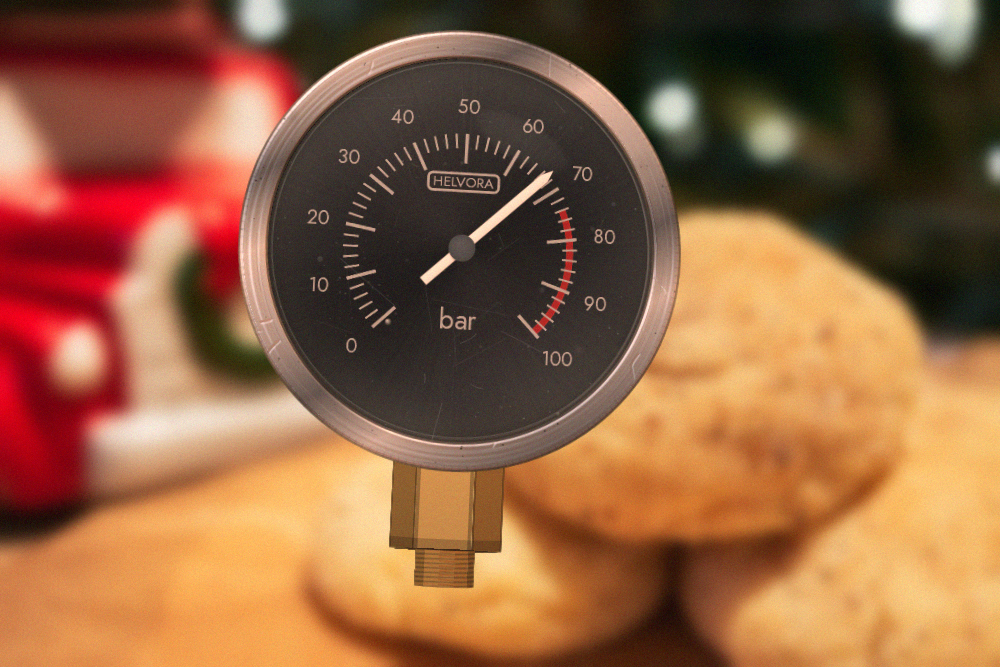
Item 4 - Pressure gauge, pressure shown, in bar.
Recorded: 67 bar
